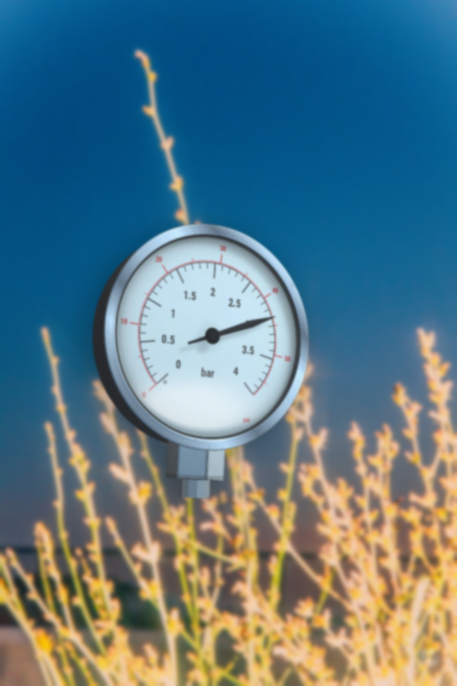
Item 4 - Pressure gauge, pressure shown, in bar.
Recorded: 3 bar
